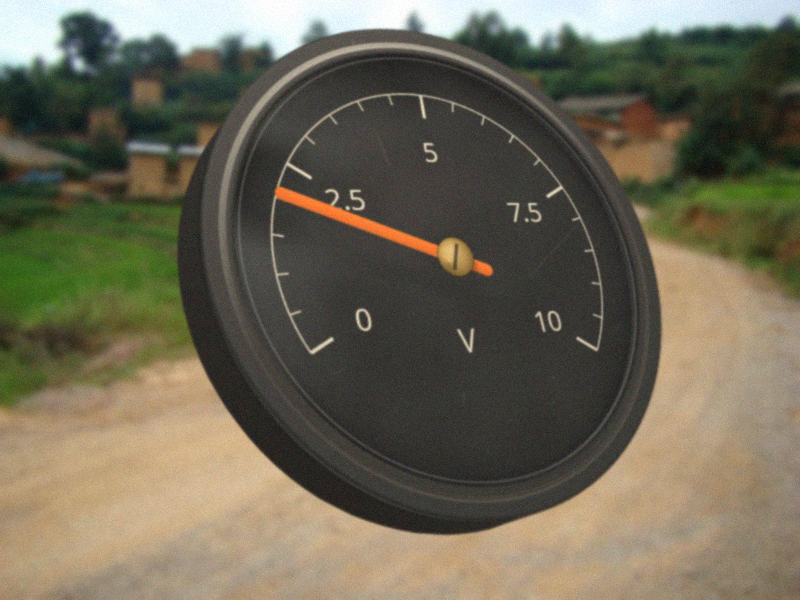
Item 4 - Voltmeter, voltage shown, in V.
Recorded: 2 V
